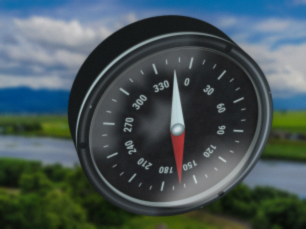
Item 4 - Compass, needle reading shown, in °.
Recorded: 165 °
